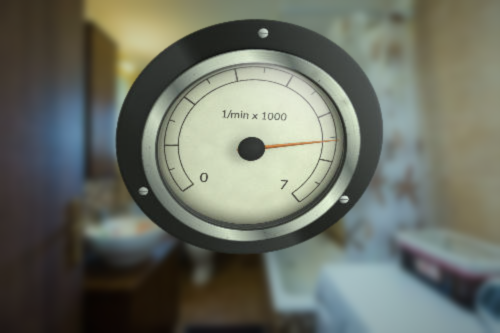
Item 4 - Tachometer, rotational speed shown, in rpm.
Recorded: 5500 rpm
